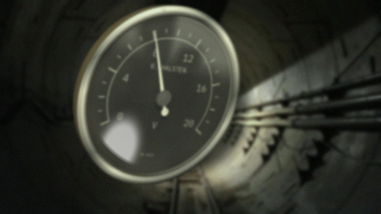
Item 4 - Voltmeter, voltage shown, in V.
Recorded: 8 V
